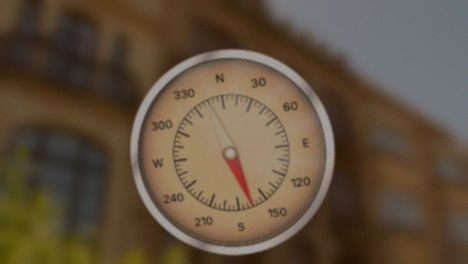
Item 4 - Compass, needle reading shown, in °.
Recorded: 165 °
